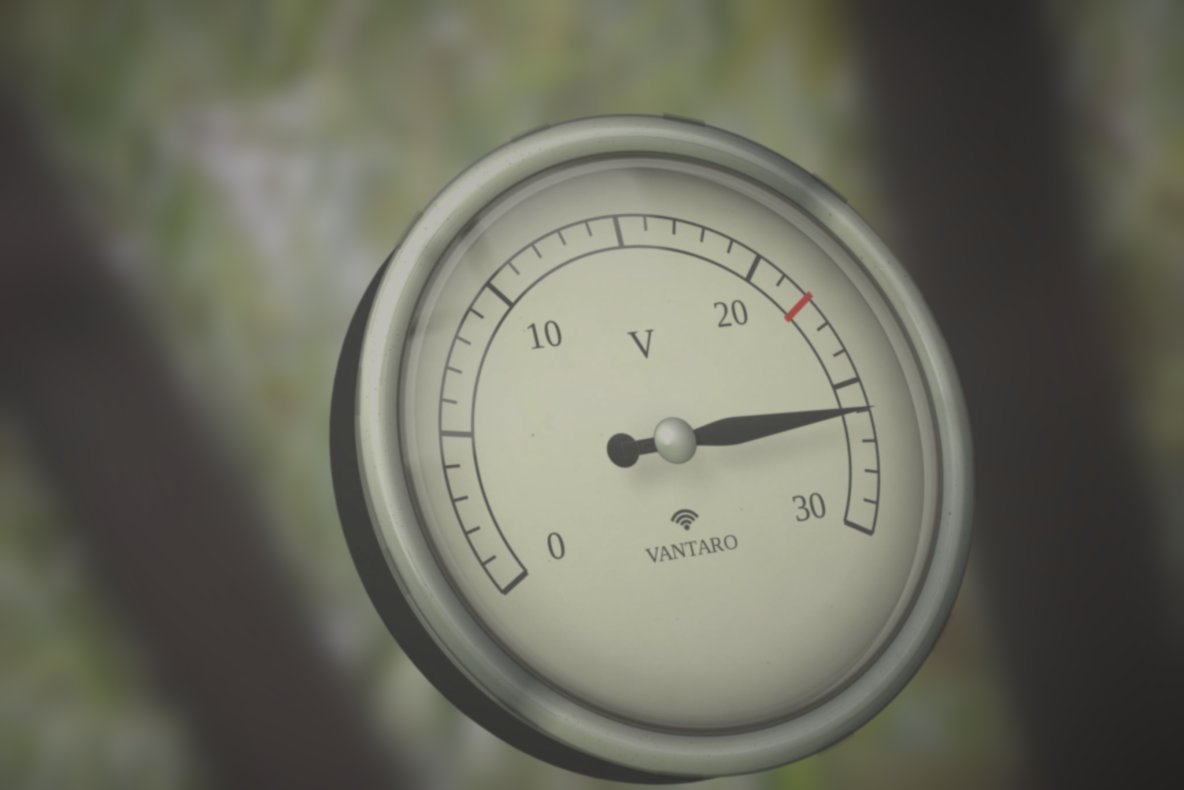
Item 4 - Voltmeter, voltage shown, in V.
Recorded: 26 V
